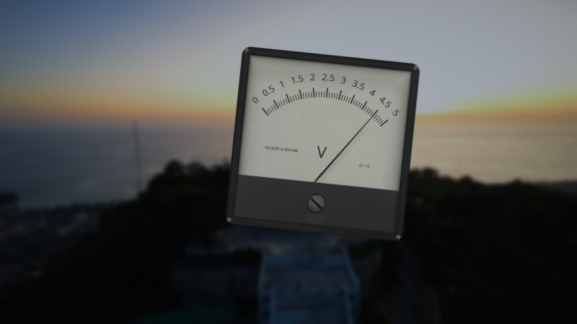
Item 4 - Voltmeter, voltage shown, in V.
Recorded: 4.5 V
